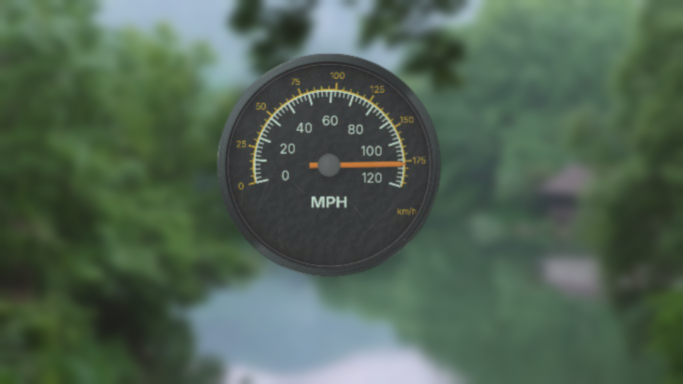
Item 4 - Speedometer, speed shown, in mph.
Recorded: 110 mph
